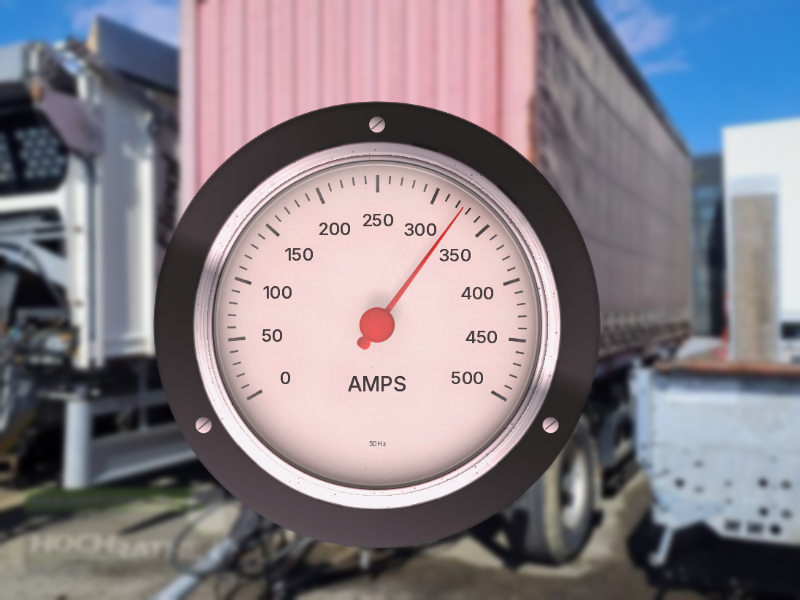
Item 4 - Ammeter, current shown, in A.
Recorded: 325 A
